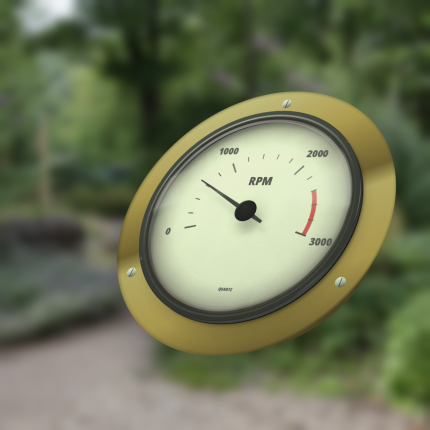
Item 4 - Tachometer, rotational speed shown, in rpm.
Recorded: 600 rpm
